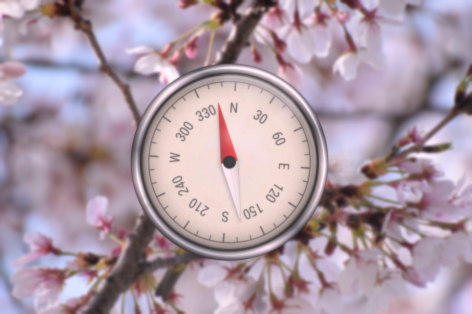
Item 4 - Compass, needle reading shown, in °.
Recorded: 345 °
